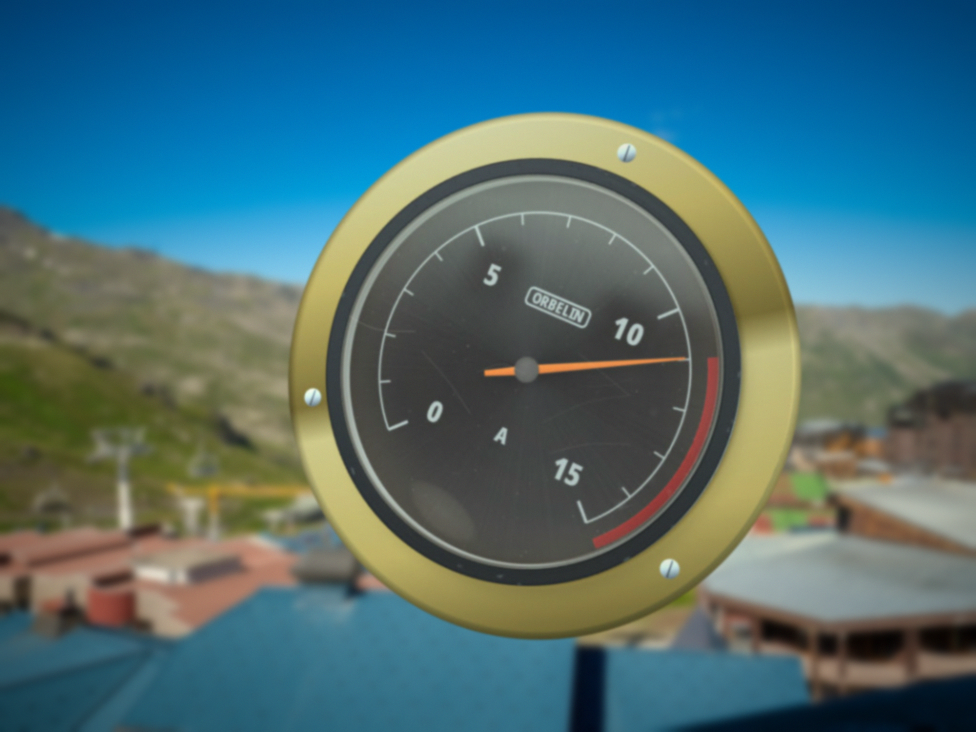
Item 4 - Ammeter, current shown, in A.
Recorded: 11 A
